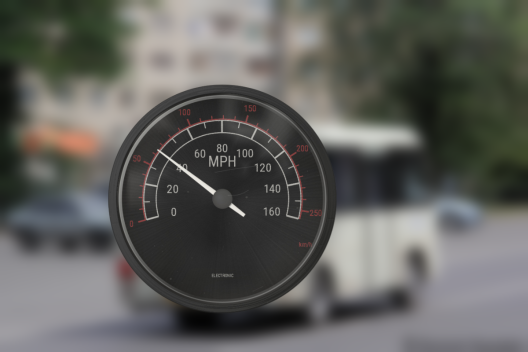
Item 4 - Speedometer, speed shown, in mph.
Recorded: 40 mph
